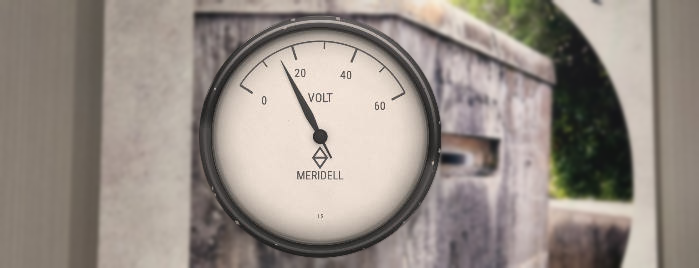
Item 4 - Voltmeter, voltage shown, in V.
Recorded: 15 V
